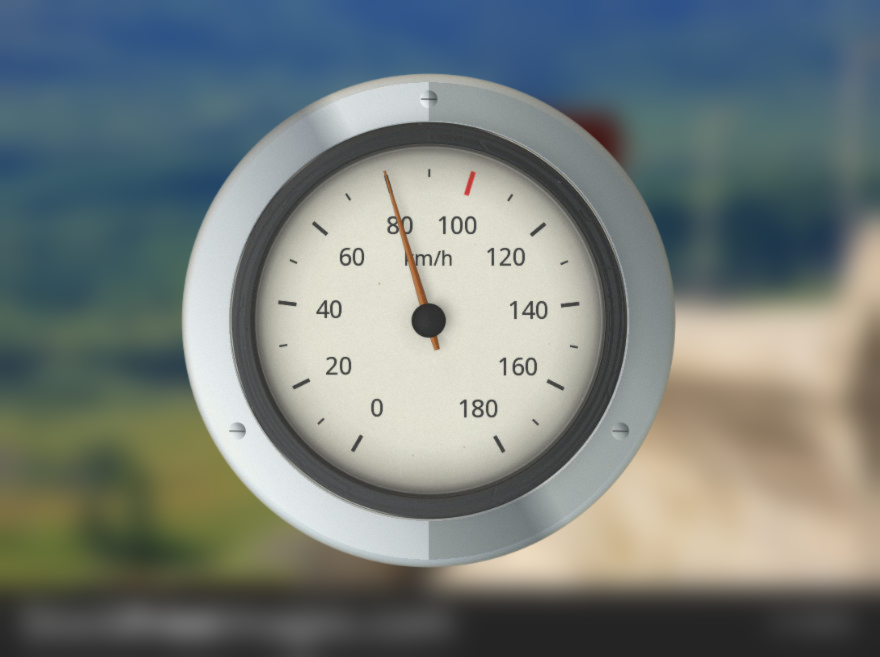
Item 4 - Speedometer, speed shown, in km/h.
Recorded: 80 km/h
